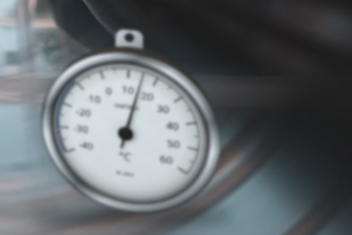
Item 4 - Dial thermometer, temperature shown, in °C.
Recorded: 15 °C
